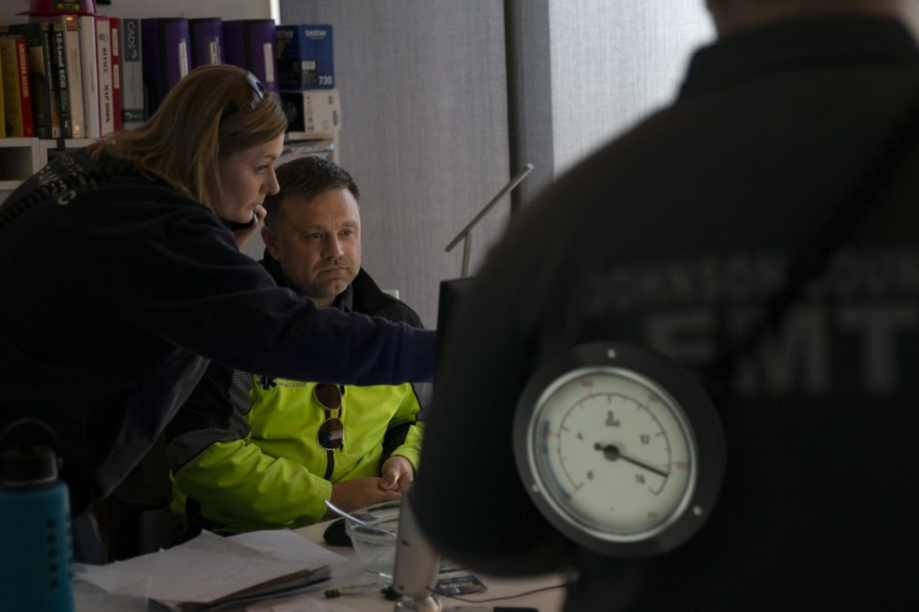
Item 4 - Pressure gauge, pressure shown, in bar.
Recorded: 14.5 bar
